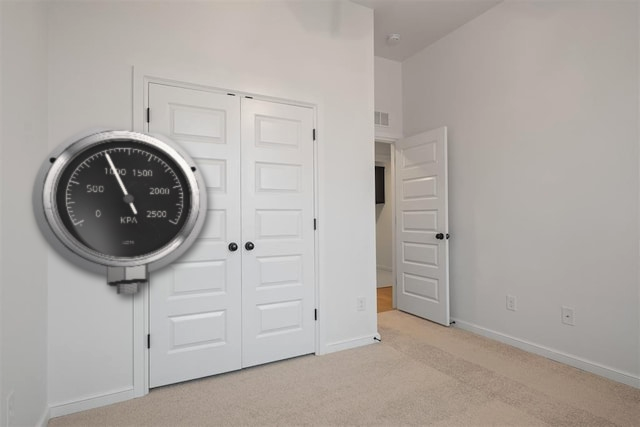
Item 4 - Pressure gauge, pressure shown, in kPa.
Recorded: 1000 kPa
